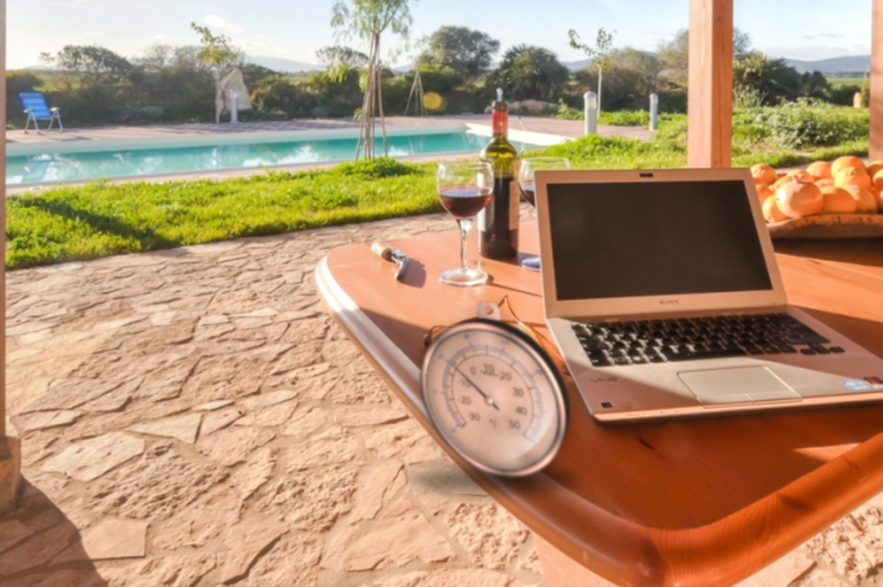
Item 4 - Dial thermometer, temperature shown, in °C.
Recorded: -5 °C
